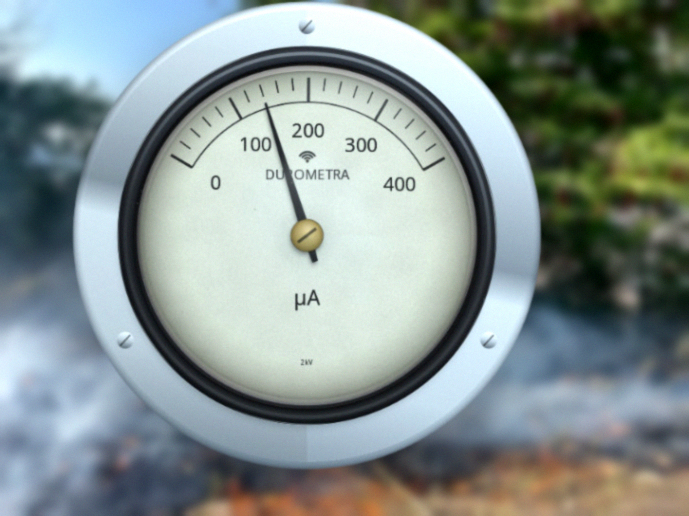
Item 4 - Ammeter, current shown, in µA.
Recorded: 140 µA
